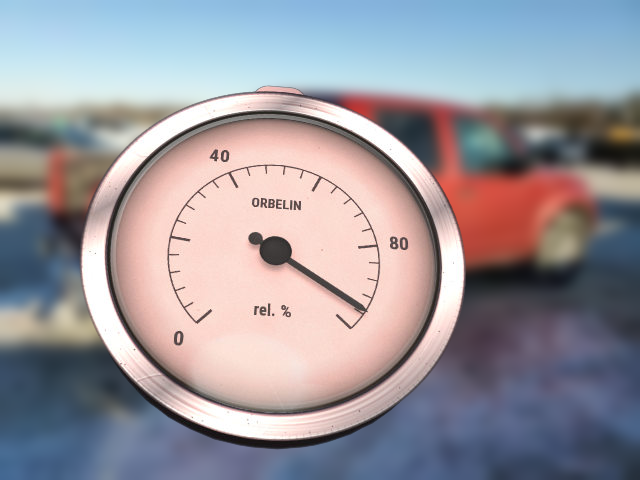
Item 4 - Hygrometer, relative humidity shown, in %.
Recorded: 96 %
